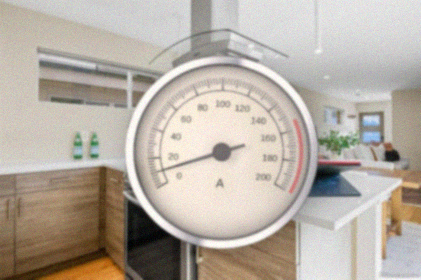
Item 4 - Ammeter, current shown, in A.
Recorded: 10 A
